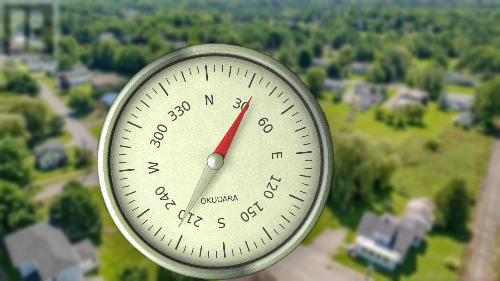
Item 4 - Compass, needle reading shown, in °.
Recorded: 35 °
